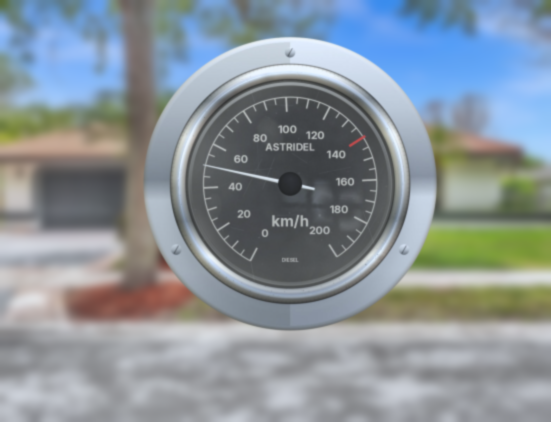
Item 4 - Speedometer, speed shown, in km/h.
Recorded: 50 km/h
